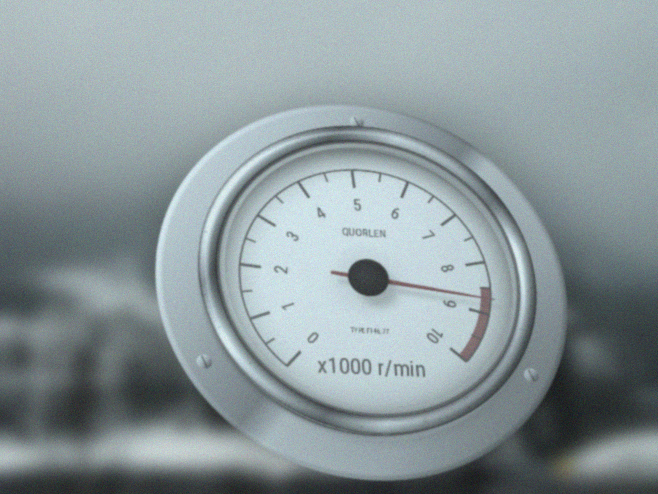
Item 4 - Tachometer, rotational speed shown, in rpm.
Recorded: 8750 rpm
